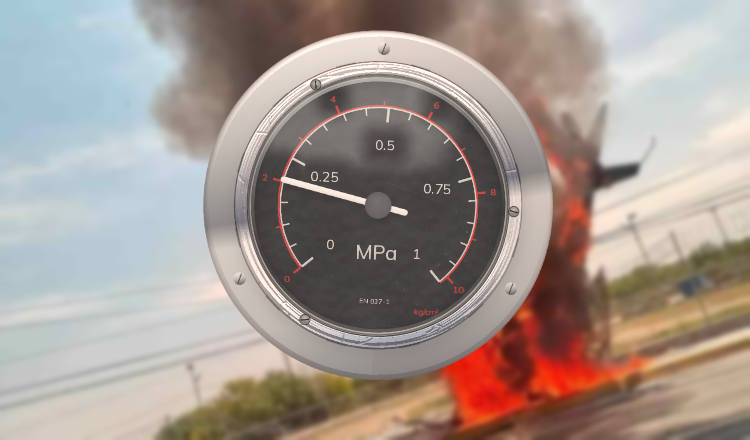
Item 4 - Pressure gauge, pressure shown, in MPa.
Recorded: 0.2 MPa
